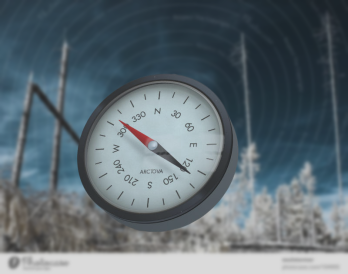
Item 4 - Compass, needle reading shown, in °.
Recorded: 307.5 °
